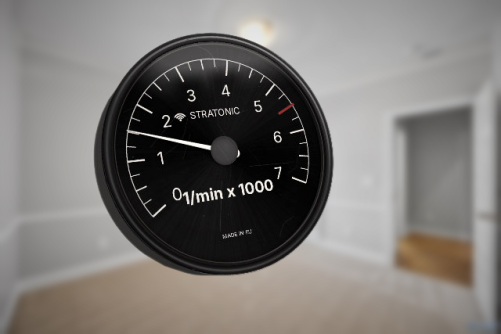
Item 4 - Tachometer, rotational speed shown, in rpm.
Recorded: 1500 rpm
